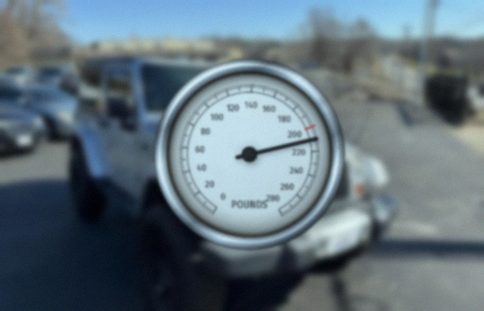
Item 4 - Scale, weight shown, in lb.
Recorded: 210 lb
